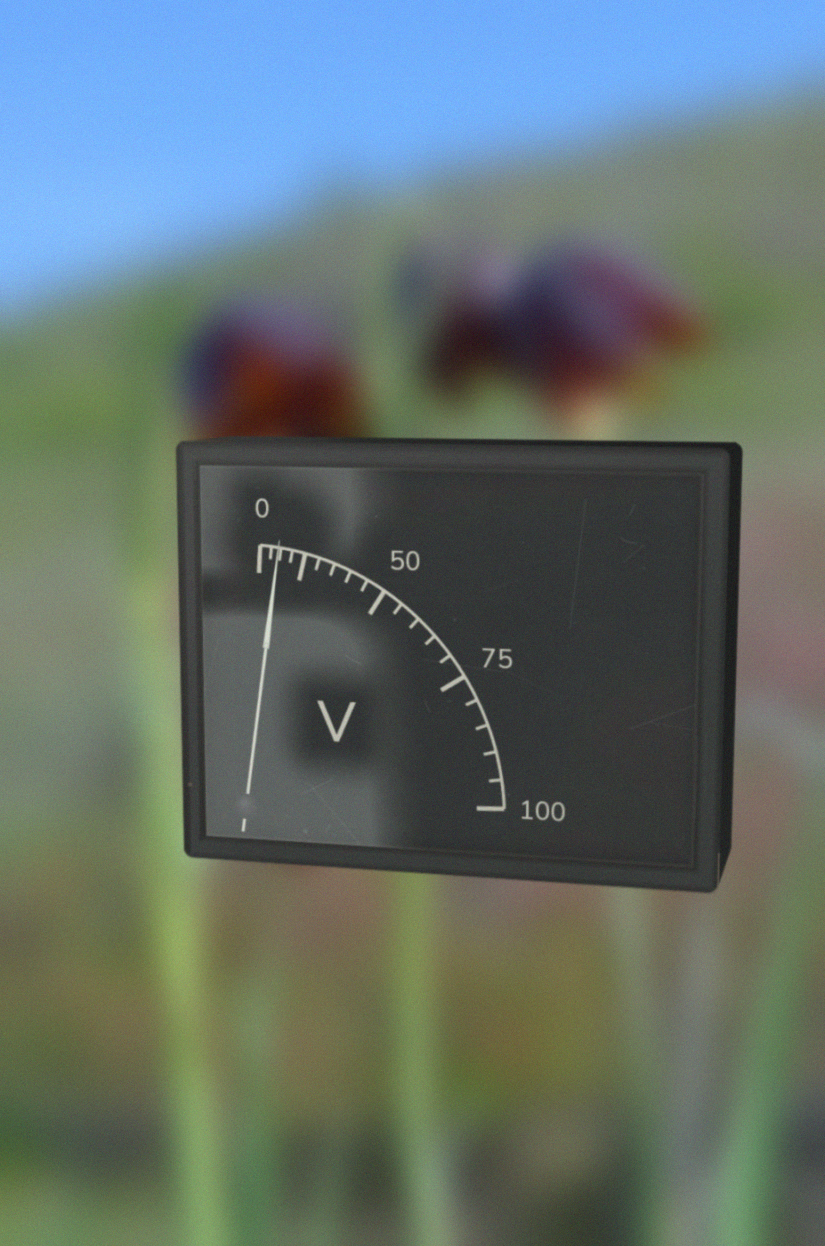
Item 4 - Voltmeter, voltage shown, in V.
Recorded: 15 V
